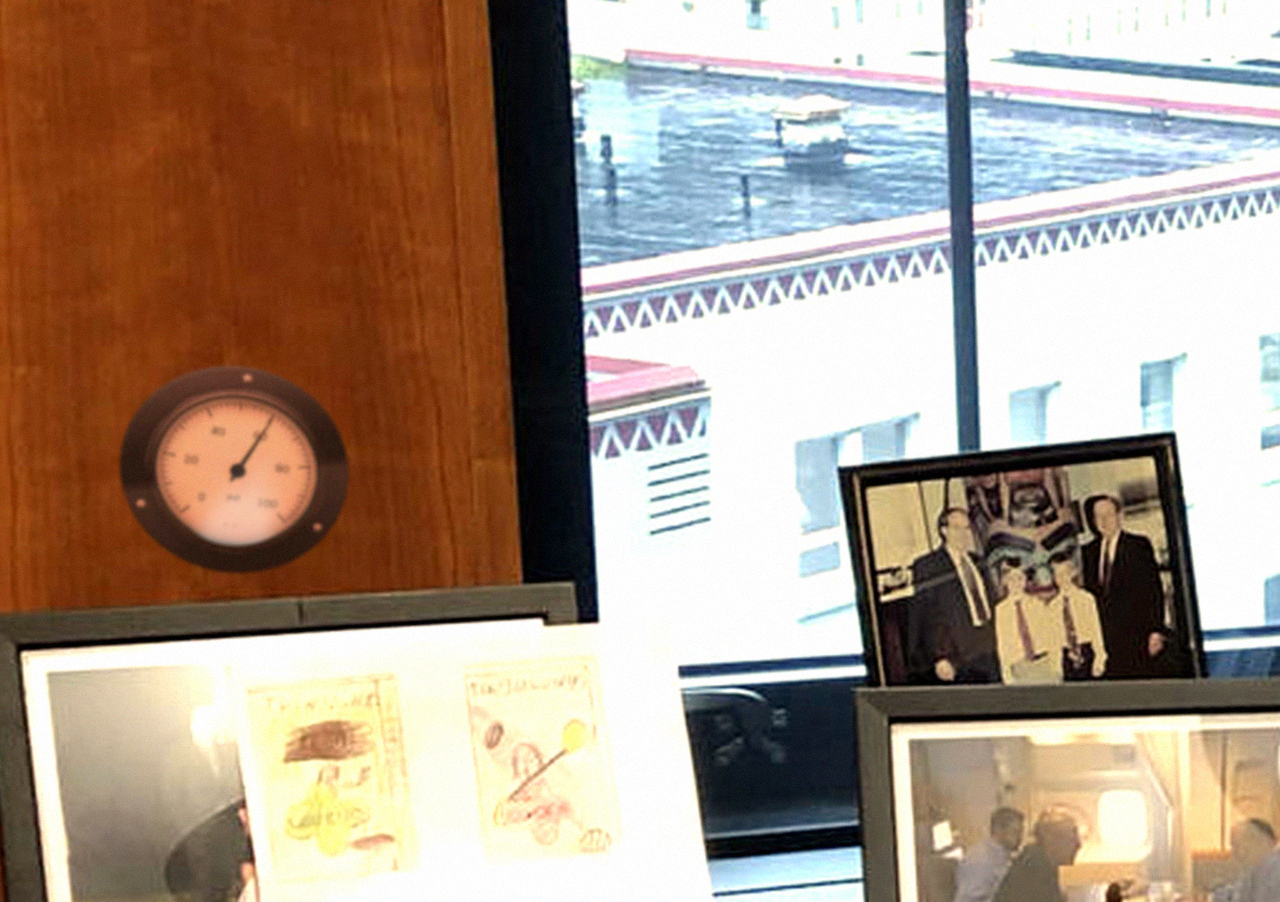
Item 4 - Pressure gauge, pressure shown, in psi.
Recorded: 60 psi
